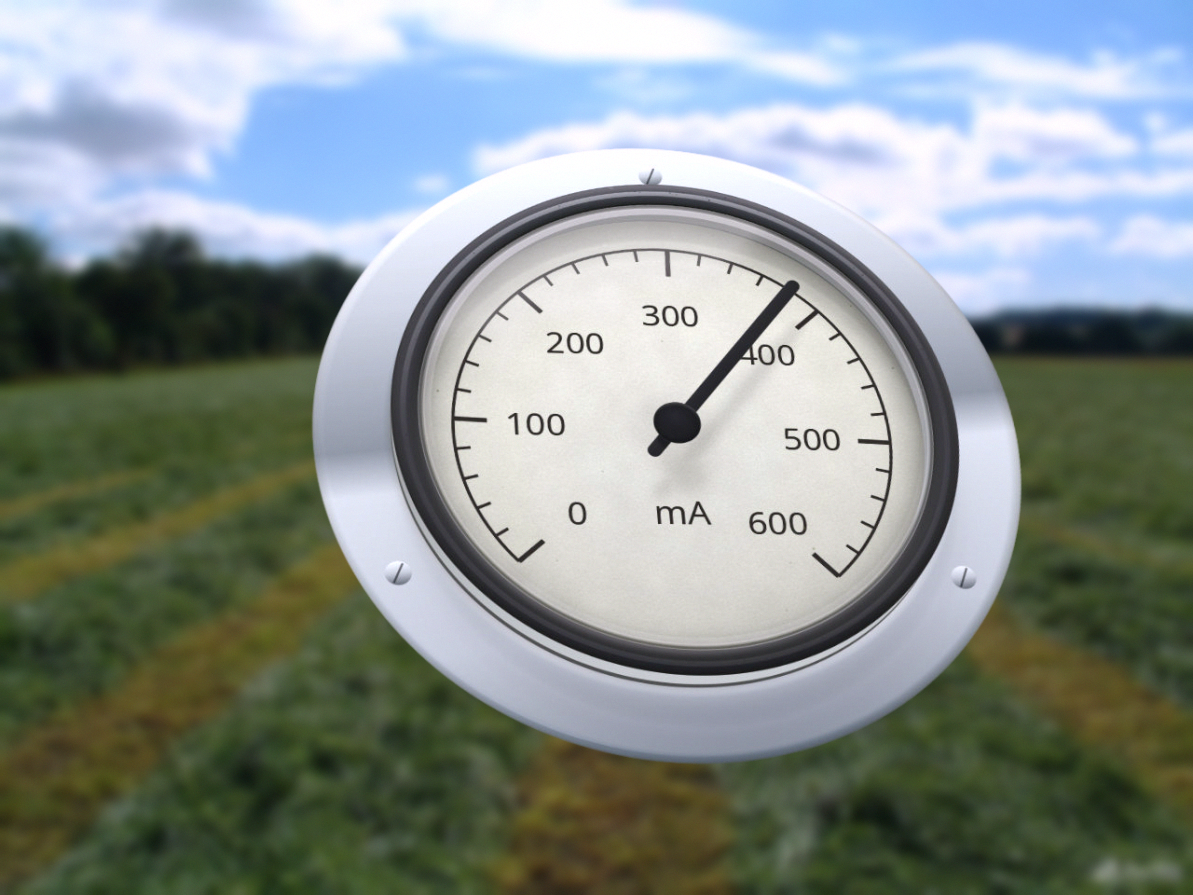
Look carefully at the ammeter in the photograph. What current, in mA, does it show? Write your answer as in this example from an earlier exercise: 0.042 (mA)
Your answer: 380 (mA)
